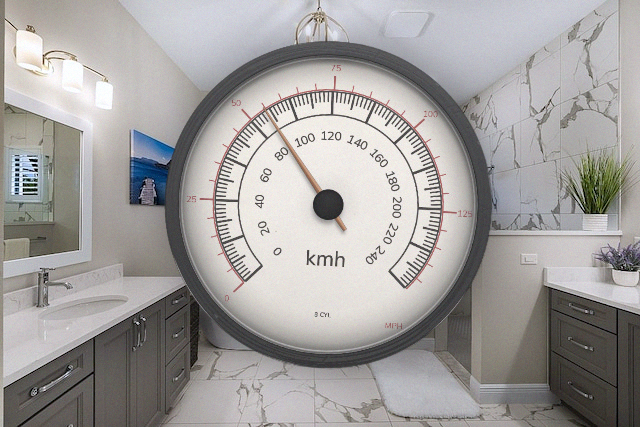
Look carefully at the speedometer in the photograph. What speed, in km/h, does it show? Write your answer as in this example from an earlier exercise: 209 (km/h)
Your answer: 88 (km/h)
